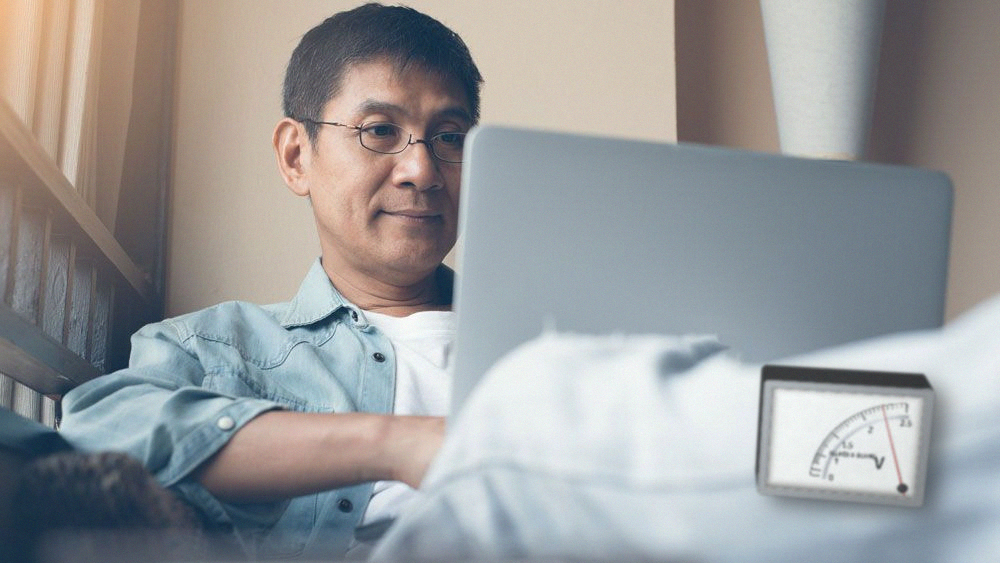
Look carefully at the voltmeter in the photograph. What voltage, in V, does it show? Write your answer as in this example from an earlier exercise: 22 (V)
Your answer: 2.25 (V)
